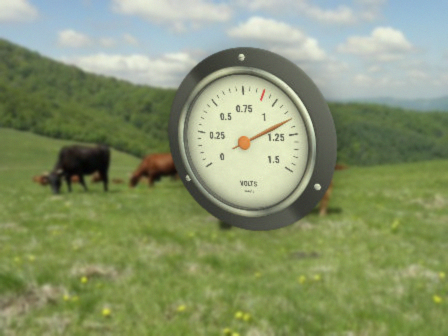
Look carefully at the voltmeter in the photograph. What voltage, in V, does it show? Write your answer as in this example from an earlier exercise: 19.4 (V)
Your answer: 1.15 (V)
